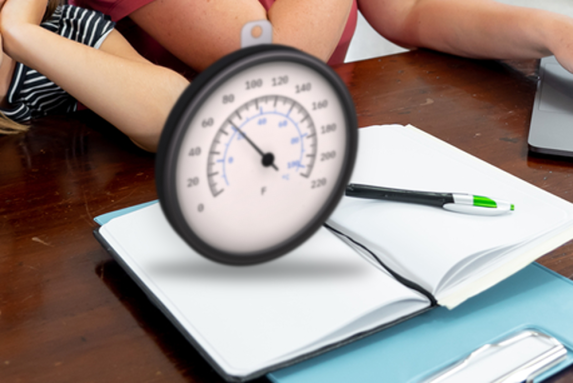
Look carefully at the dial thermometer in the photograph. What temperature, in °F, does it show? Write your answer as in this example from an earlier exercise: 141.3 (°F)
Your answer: 70 (°F)
